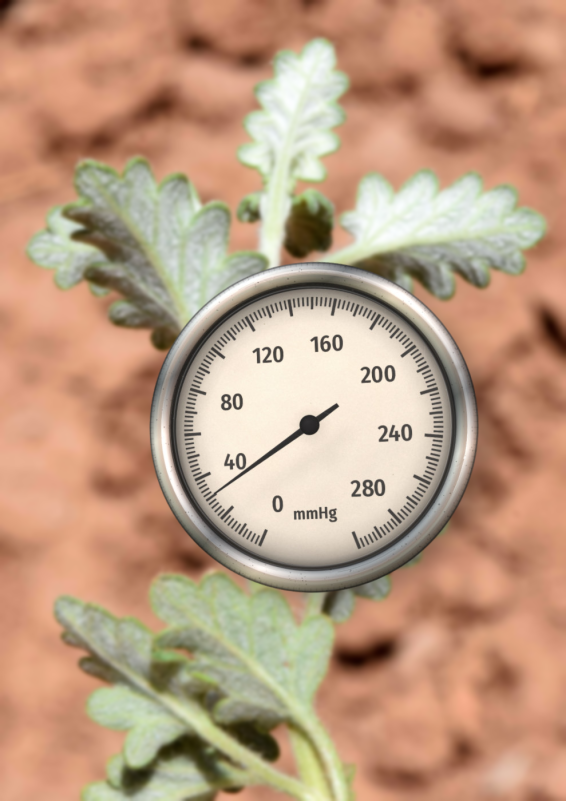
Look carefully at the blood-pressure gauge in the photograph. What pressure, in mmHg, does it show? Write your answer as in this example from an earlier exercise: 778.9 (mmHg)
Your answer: 30 (mmHg)
